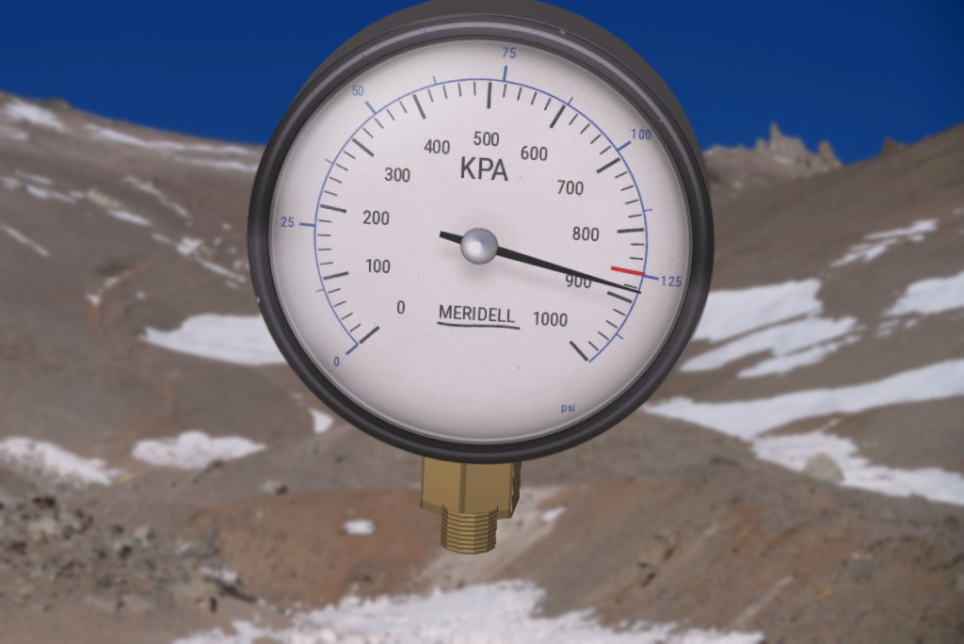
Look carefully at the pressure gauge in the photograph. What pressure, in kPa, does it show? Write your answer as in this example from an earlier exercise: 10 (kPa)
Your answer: 880 (kPa)
